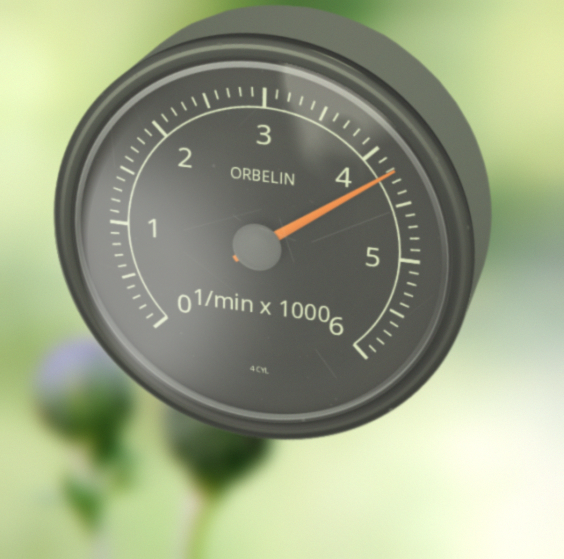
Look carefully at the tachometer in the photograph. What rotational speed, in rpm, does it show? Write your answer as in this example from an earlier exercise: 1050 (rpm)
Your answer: 4200 (rpm)
